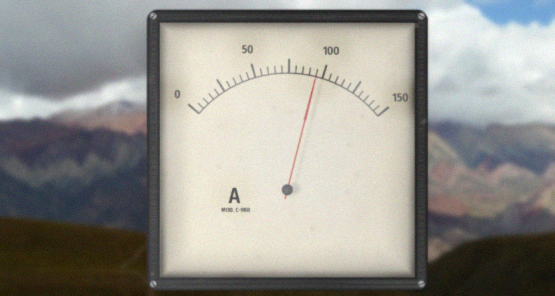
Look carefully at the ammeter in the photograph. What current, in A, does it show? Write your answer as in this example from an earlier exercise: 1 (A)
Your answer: 95 (A)
